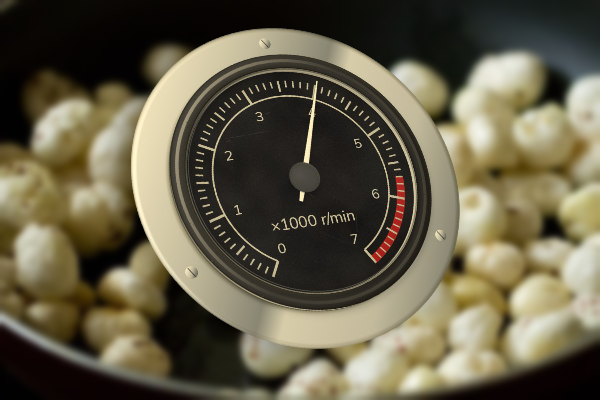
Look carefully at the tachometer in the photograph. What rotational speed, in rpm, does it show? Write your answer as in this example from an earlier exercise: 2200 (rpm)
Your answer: 4000 (rpm)
